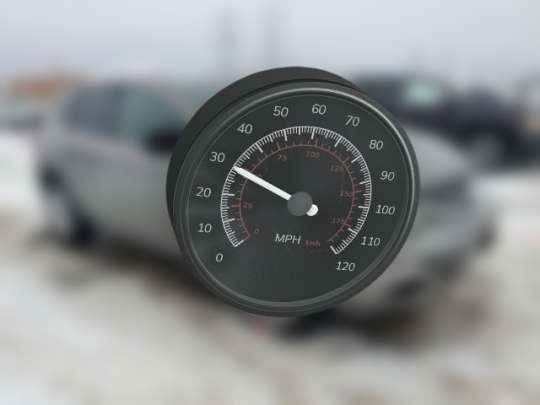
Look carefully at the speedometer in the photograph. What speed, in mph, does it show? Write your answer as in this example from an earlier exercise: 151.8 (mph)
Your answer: 30 (mph)
